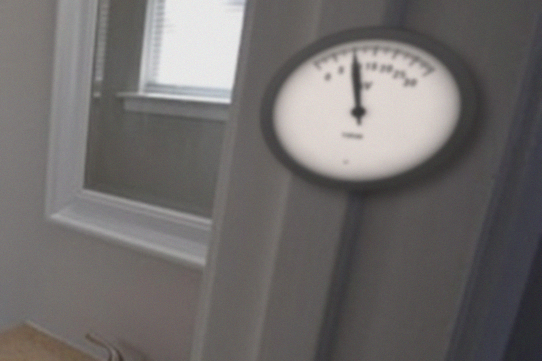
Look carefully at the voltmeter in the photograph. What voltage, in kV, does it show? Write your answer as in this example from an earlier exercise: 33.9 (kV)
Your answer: 10 (kV)
